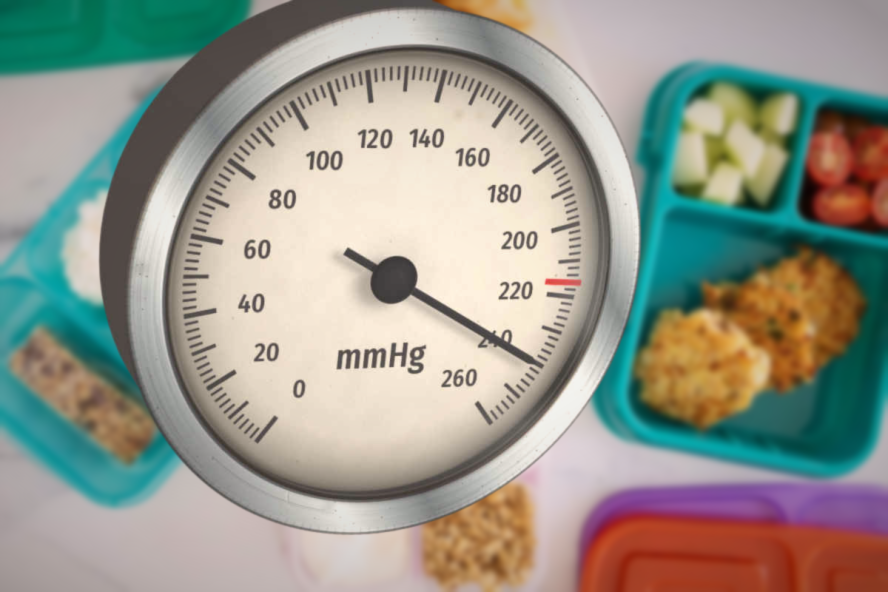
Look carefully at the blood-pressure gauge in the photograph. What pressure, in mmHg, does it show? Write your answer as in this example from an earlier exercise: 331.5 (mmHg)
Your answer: 240 (mmHg)
